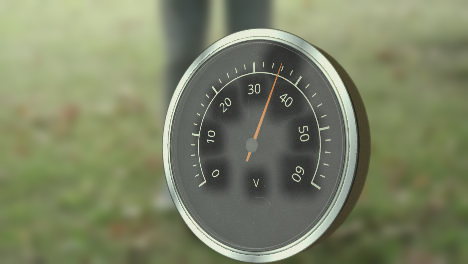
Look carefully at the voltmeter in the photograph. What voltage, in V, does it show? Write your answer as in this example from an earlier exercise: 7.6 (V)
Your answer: 36 (V)
